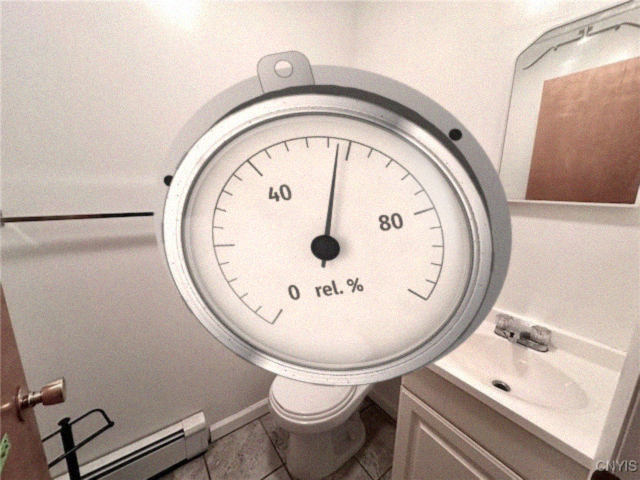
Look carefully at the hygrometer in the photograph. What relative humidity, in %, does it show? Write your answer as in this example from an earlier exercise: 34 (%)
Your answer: 58 (%)
